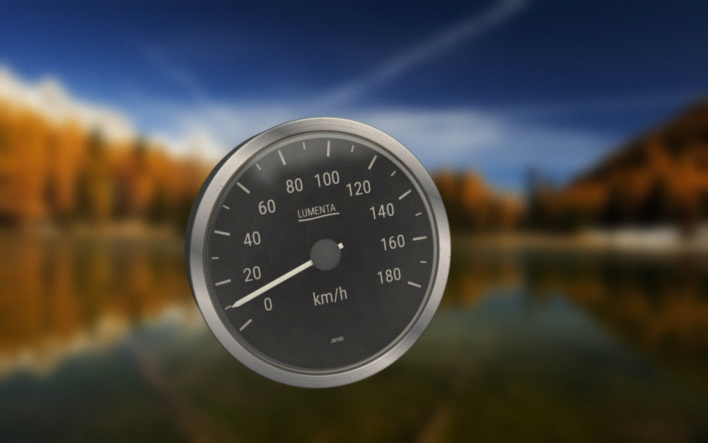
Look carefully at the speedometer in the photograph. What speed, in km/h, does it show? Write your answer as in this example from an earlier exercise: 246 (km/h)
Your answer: 10 (km/h)
